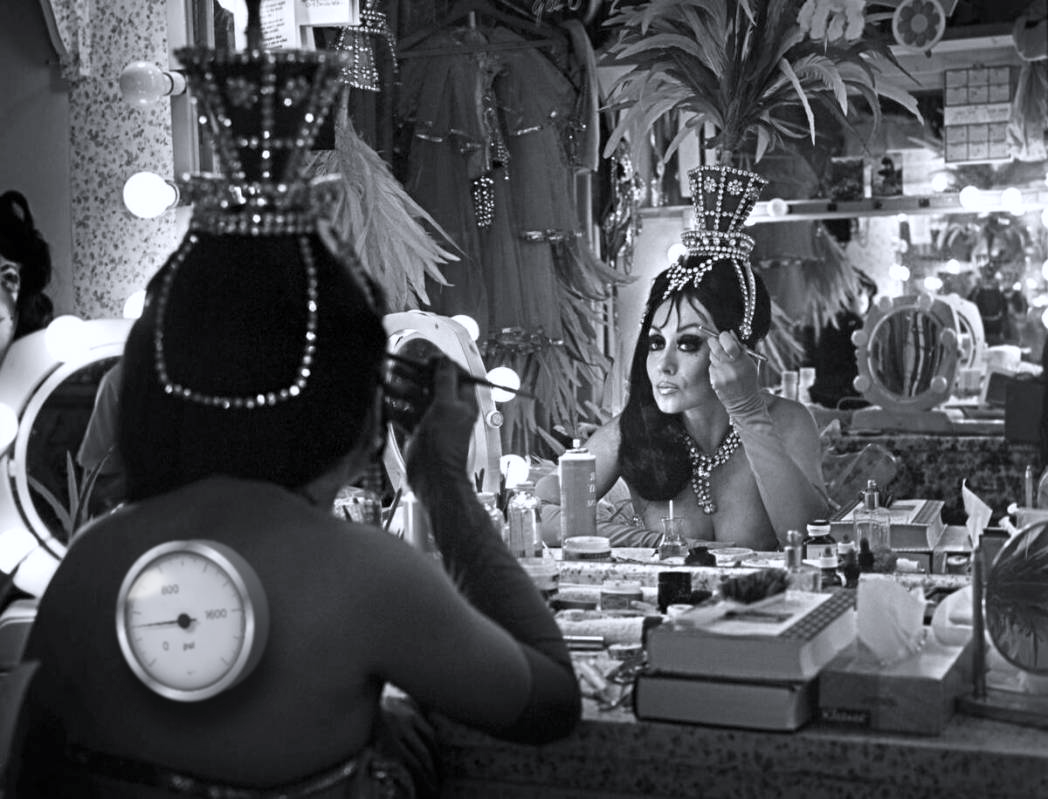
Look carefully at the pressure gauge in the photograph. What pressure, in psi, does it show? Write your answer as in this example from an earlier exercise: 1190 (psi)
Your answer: 300 (psi)
